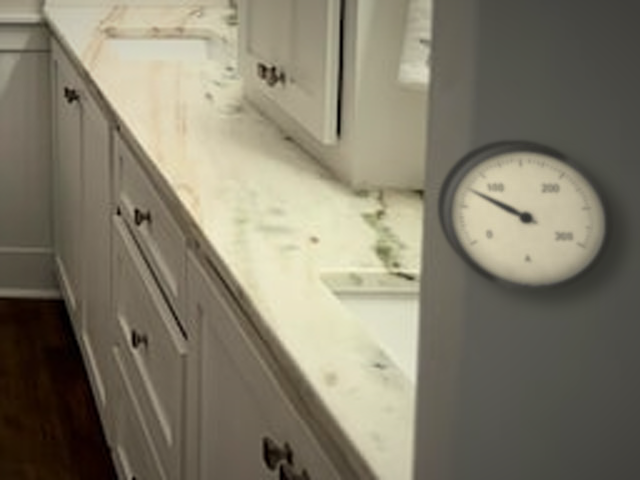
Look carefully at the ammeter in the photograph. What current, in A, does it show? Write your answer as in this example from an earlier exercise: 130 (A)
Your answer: 75 (A)
